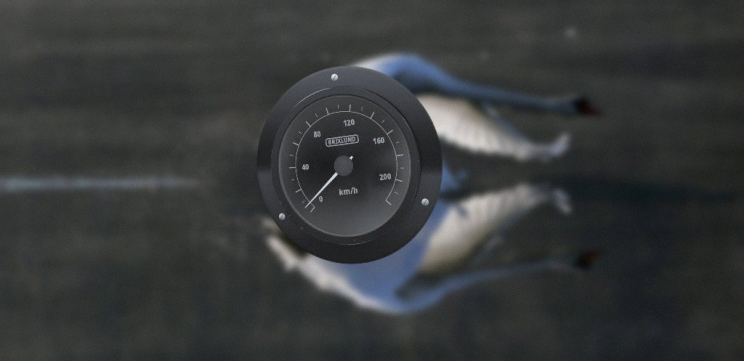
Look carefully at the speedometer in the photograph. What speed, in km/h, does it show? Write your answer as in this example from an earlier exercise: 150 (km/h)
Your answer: 5 (km/h)
